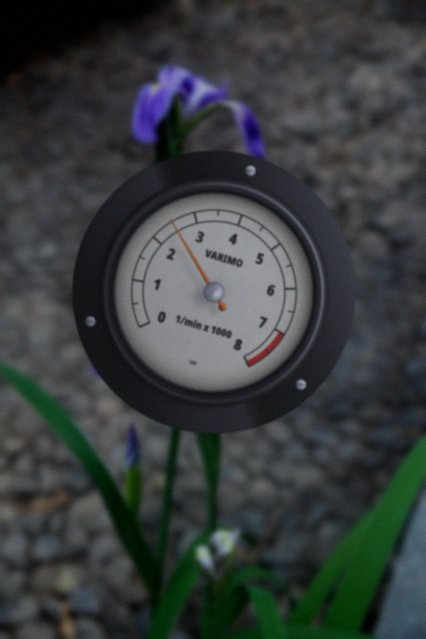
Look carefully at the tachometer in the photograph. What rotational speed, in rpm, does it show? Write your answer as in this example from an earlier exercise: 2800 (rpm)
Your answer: 2500 (rpm)
